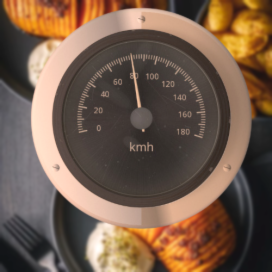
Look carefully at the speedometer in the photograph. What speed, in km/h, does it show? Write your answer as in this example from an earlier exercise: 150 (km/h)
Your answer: 80 (km/h)
